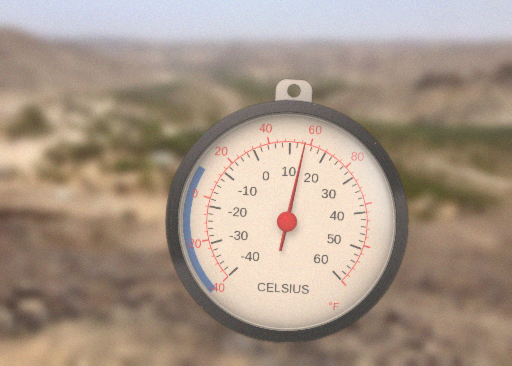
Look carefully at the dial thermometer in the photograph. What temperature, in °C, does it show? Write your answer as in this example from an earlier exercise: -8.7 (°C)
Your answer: 14 (°C)
